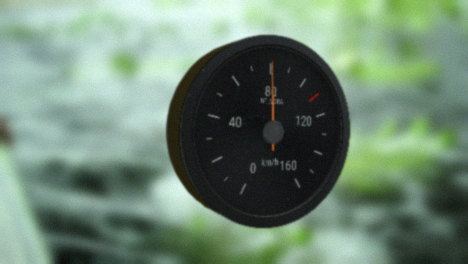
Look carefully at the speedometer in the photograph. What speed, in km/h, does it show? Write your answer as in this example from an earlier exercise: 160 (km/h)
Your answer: 80 (km/h)
